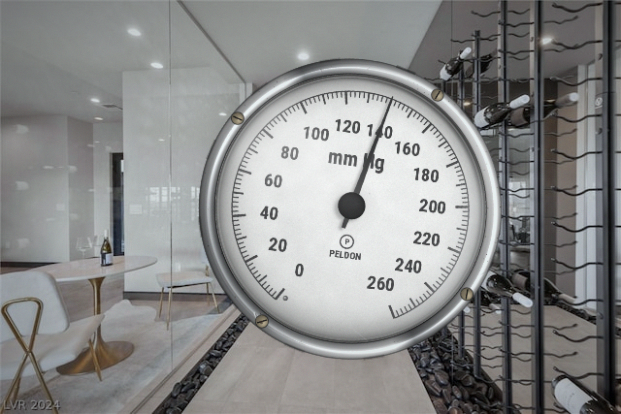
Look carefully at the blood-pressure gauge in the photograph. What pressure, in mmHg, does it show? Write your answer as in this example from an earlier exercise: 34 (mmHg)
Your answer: 140 (mmHg)
